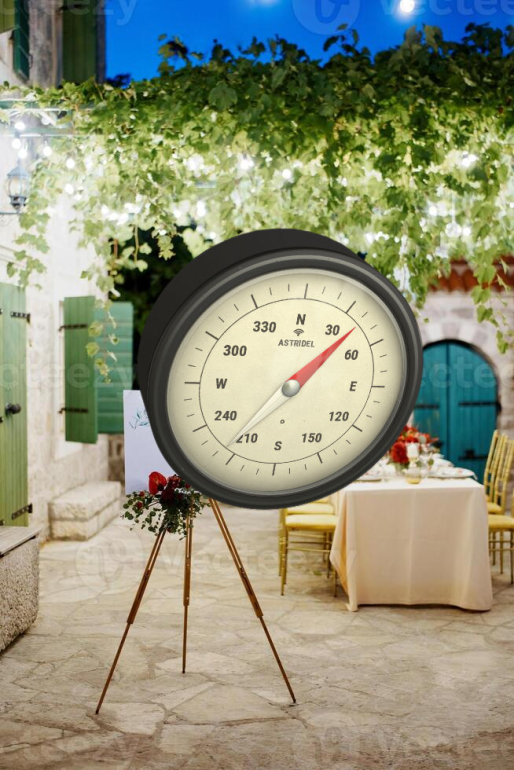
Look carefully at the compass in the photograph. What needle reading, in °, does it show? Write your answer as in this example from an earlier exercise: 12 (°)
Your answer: 40 (°)
